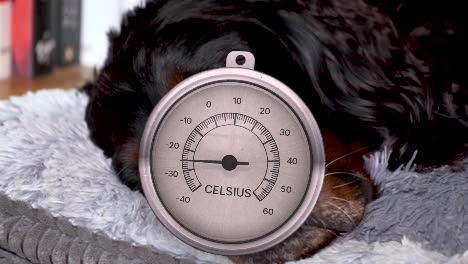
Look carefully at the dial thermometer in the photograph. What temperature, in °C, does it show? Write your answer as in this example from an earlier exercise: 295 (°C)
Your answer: -25 (°C)
